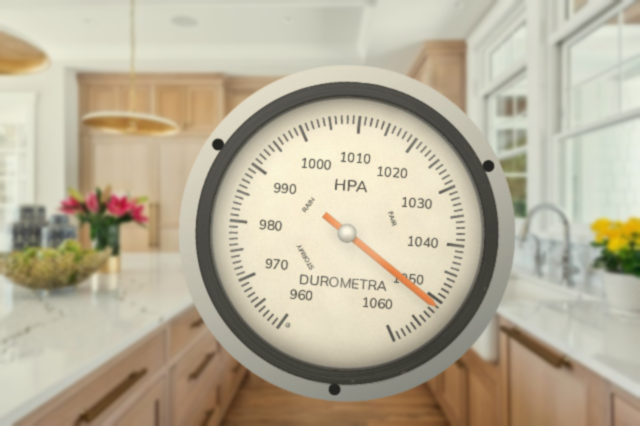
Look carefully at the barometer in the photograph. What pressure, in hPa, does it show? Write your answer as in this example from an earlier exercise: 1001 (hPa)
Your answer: 1051 (hPa)
